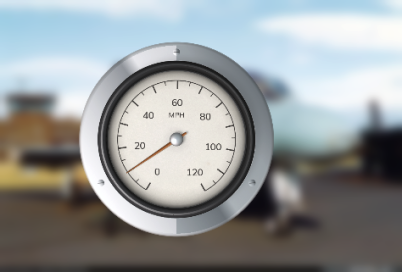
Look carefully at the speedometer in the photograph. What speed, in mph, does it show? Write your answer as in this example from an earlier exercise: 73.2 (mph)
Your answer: 10 (mph)
